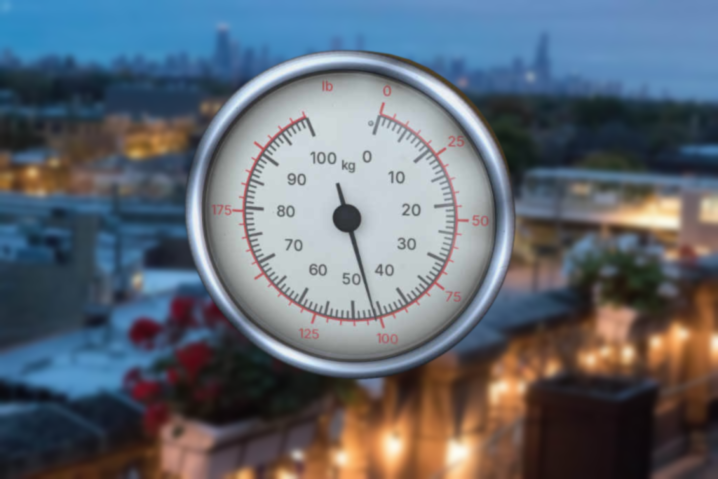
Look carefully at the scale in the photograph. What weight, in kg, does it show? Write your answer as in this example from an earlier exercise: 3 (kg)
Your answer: 46 (kg)
